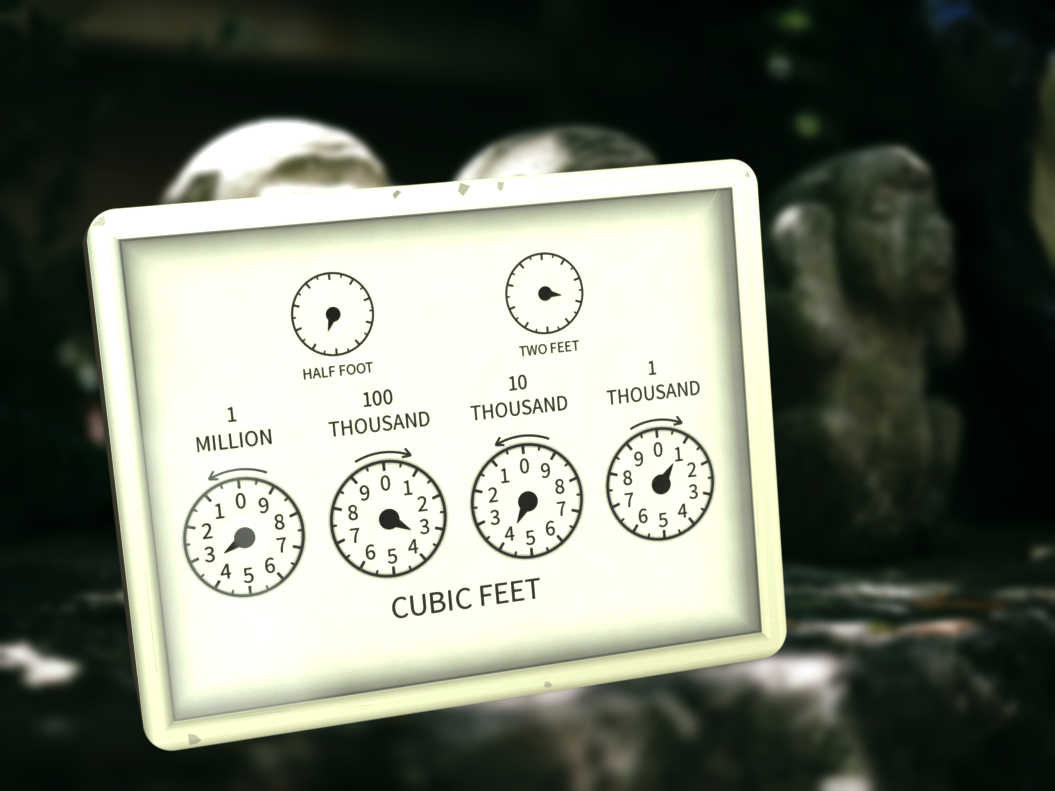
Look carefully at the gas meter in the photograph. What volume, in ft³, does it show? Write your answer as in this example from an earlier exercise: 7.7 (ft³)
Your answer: 334100 (ft³)
